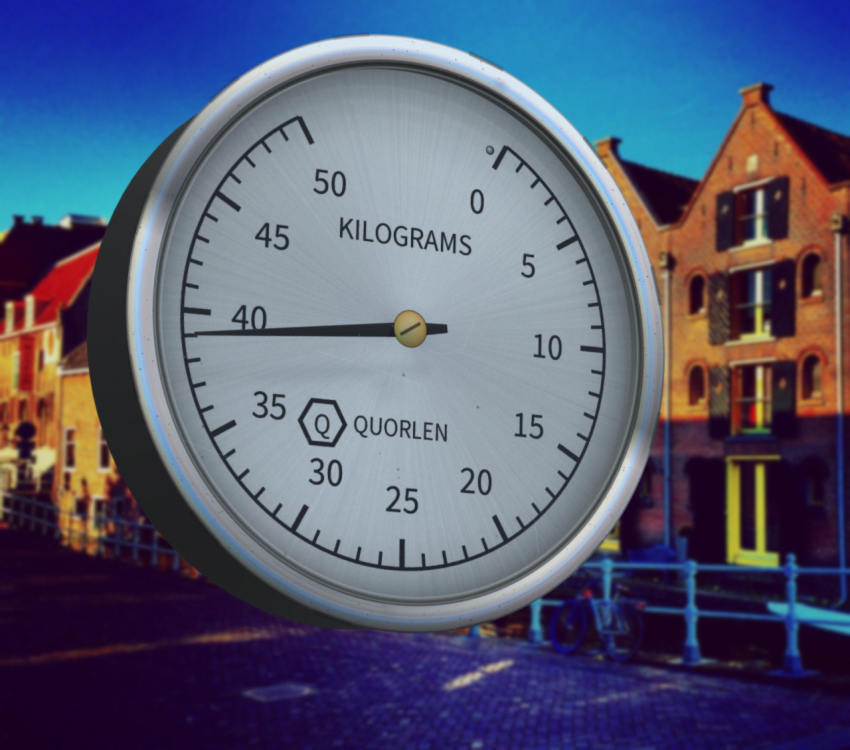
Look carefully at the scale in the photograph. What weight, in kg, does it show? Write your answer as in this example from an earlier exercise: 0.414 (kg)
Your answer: 39 (kg)
